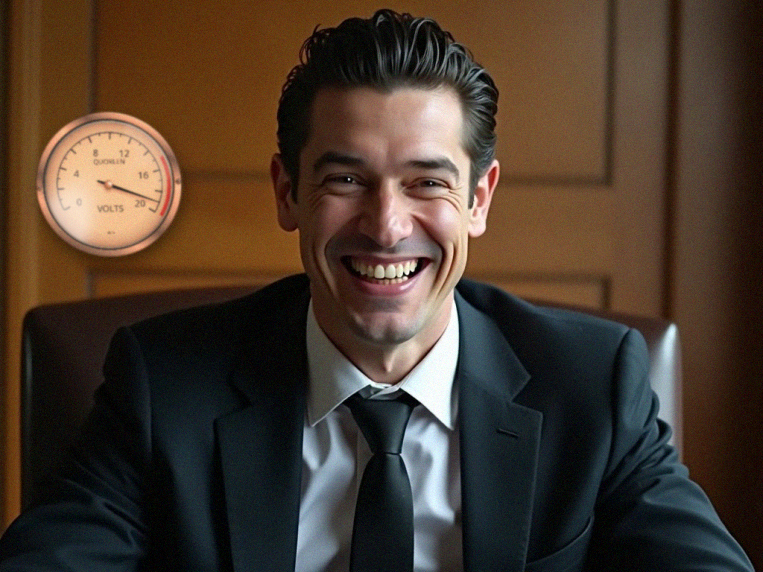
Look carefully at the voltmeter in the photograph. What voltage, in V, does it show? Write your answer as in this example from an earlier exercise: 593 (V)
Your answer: 19 (V)
